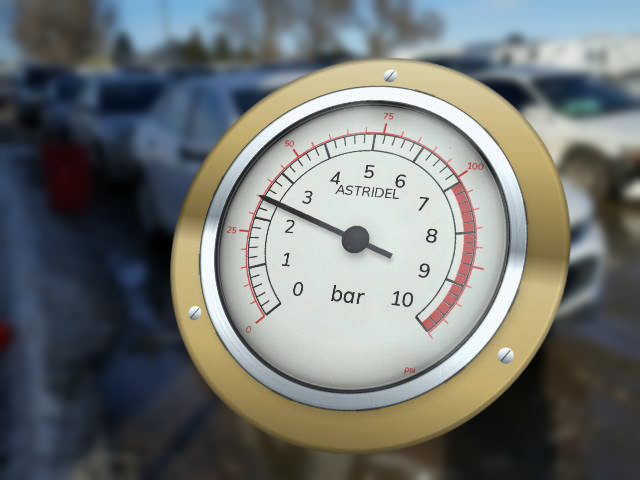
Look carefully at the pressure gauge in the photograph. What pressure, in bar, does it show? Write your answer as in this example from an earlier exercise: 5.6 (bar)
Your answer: 2.4 (bar)
